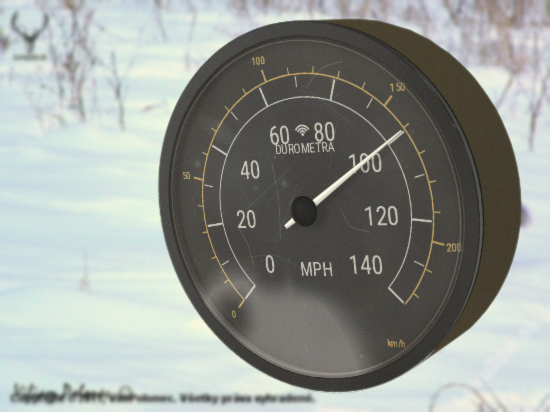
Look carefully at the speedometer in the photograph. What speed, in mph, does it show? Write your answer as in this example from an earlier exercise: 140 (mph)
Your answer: 100 (mph)
